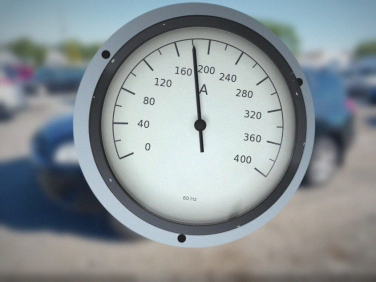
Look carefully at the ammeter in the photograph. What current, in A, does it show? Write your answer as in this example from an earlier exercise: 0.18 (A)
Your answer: 180 (A)
